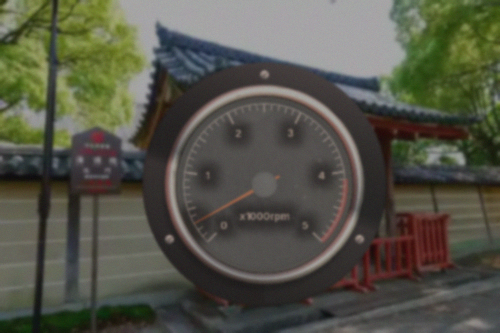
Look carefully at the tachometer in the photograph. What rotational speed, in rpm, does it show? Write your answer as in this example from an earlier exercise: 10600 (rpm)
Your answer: 300 (rpm)
